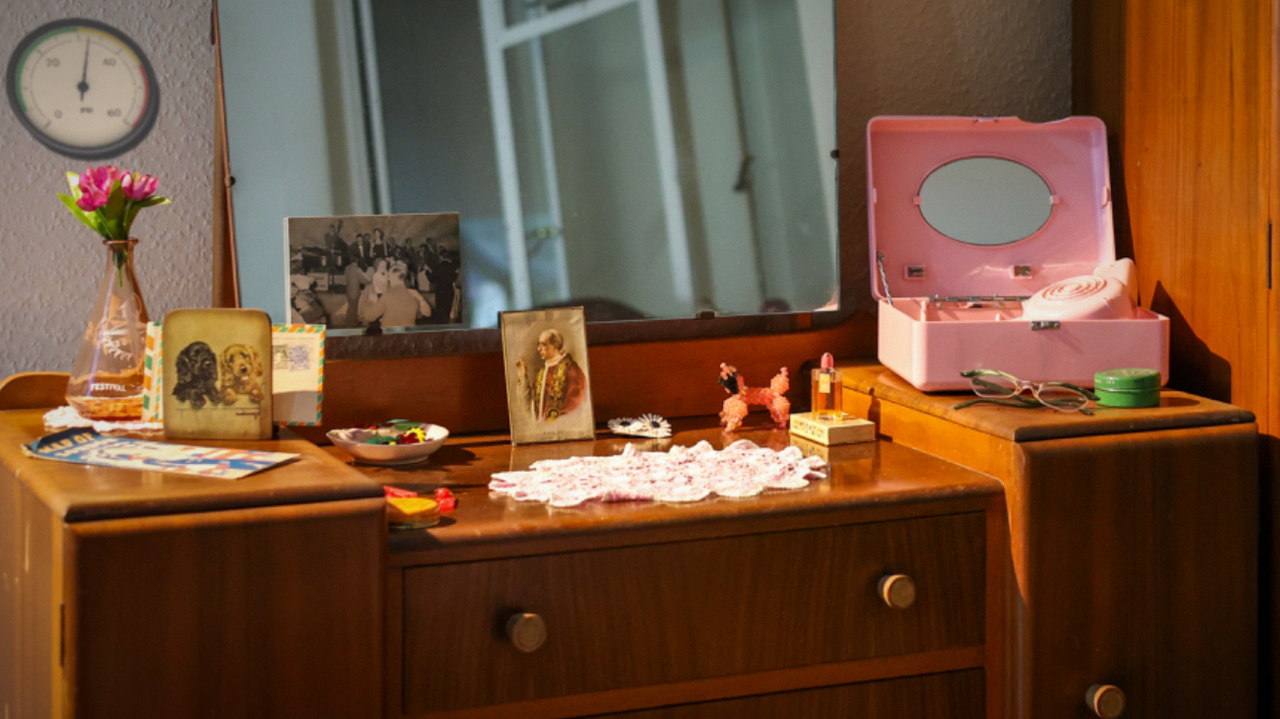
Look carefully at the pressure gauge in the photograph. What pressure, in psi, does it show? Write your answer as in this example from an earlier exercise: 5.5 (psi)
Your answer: 32.5 (psi)
